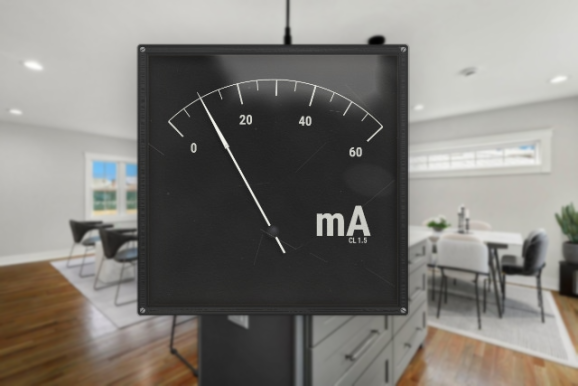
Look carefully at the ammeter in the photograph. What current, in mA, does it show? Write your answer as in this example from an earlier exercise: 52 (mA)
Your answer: 10 (mA)
